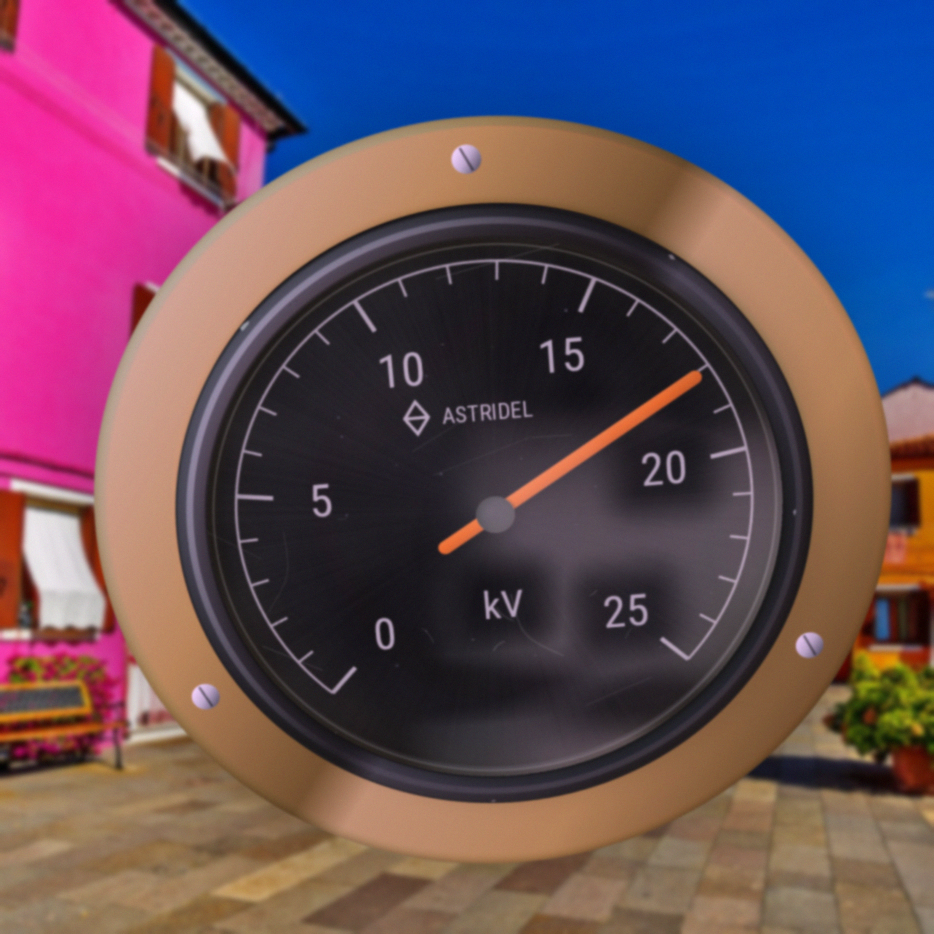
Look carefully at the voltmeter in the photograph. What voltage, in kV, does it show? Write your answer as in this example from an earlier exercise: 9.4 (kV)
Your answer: 18 (kV)
